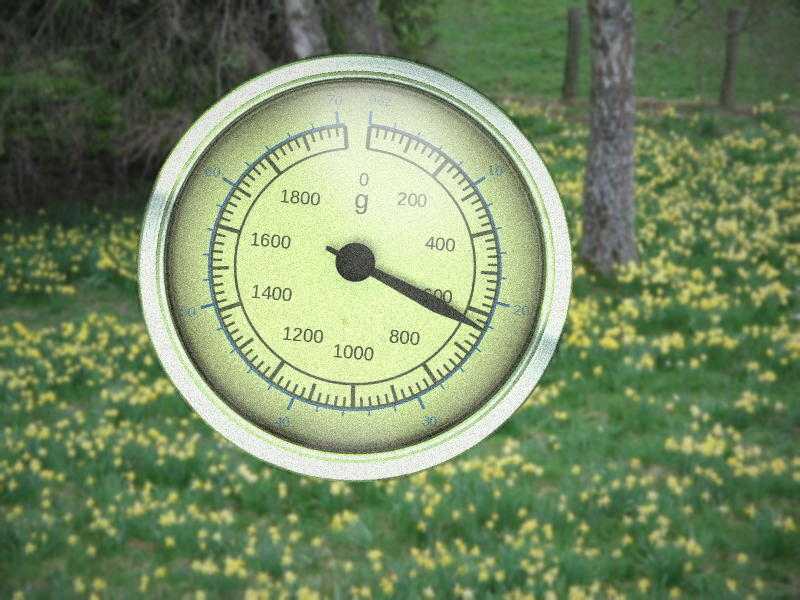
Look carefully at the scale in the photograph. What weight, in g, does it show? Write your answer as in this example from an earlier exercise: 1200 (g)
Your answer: 640 (g)
